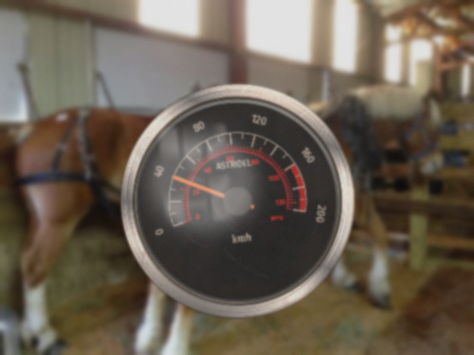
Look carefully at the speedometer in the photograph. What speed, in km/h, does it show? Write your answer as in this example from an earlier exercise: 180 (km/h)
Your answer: 40 (km/h)
